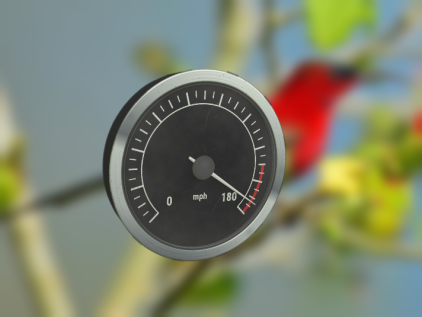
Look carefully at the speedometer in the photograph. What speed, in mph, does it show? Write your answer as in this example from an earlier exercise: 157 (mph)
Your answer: 172.5 (mph)
